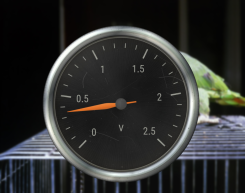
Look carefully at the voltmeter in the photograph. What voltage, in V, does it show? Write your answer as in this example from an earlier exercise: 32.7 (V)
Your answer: 0.35 (V)
